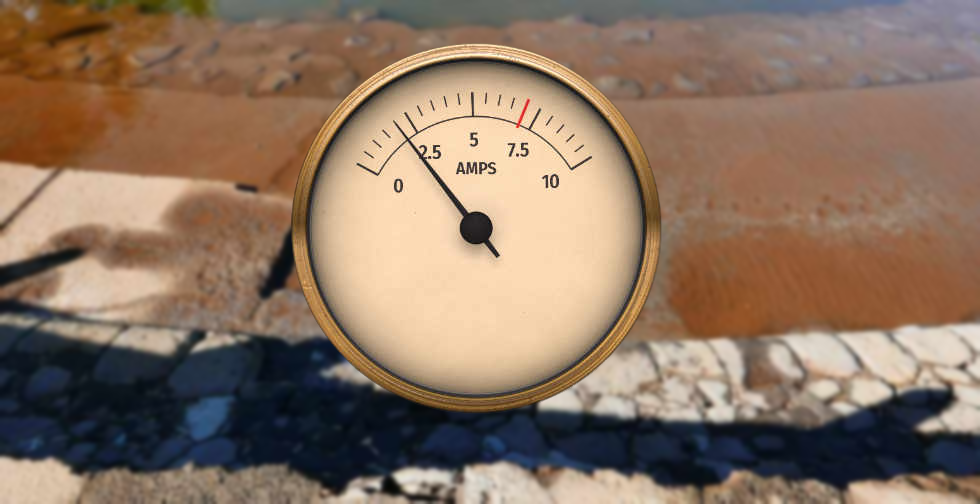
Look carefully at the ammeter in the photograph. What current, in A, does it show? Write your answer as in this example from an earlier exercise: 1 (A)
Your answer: 2 (A)
